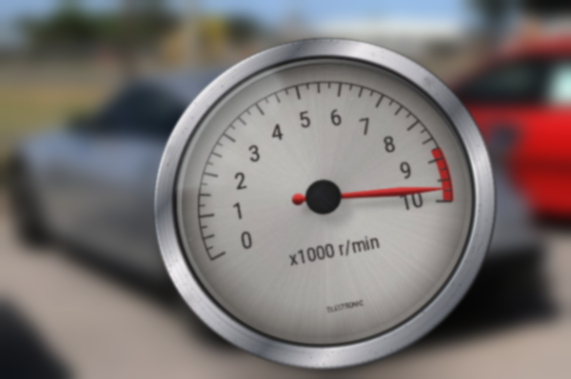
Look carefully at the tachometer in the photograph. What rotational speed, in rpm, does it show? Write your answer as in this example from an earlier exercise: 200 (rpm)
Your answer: 9750 (rpm)
